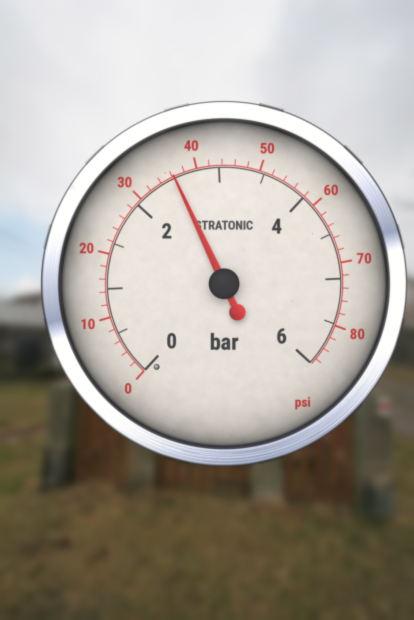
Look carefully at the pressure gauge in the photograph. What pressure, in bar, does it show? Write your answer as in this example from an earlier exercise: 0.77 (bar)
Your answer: 2.5 (bar)
